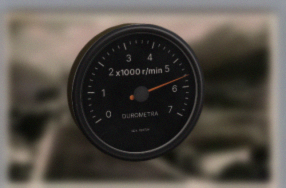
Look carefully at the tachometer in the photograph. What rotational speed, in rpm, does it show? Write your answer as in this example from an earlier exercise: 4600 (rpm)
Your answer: 5600 (rpm)
